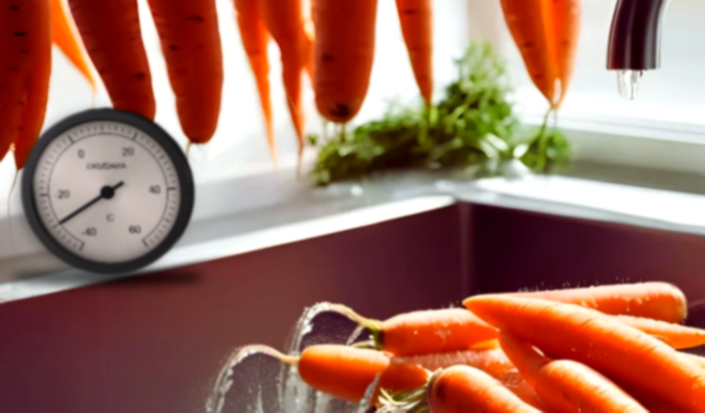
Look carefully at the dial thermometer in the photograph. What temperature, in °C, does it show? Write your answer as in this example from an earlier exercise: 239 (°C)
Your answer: -30 (°C)
